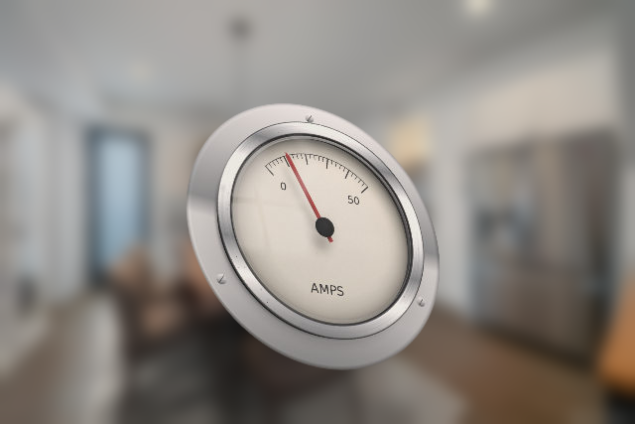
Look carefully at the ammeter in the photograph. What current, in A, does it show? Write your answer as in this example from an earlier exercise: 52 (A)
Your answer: 10 (A)
